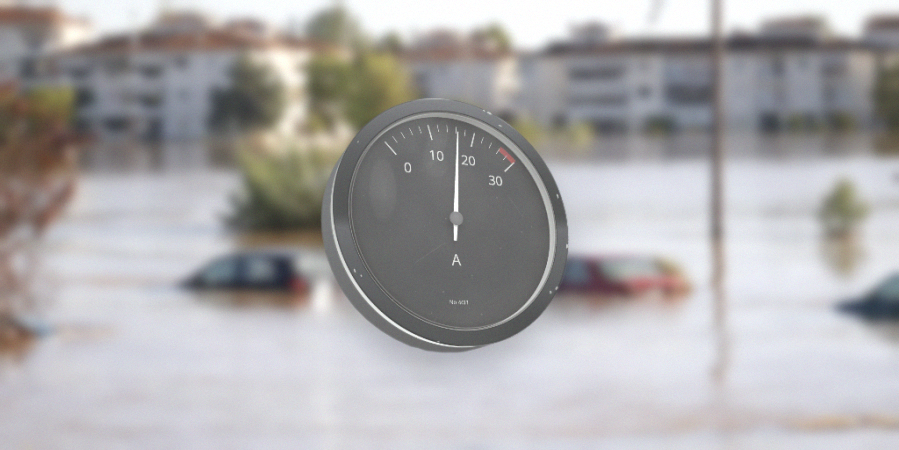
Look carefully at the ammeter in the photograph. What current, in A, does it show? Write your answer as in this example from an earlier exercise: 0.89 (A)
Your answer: 16 (A)
